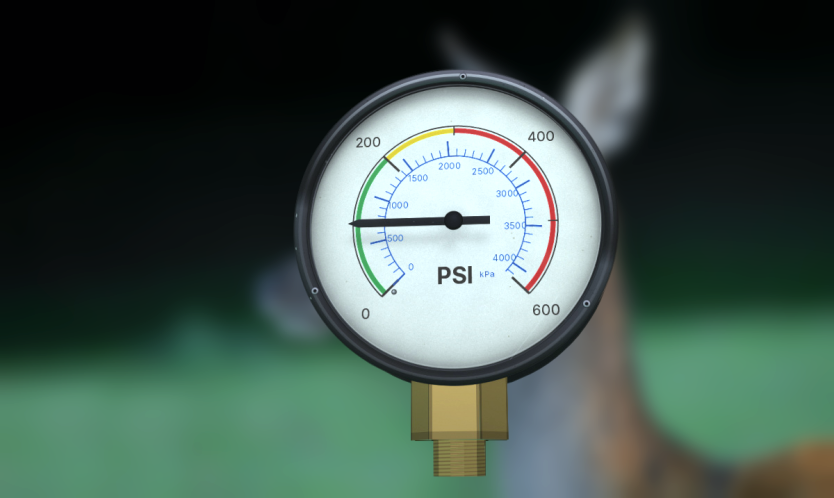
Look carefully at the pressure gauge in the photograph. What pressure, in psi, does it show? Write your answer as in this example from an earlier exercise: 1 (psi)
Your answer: 100 (psi)
